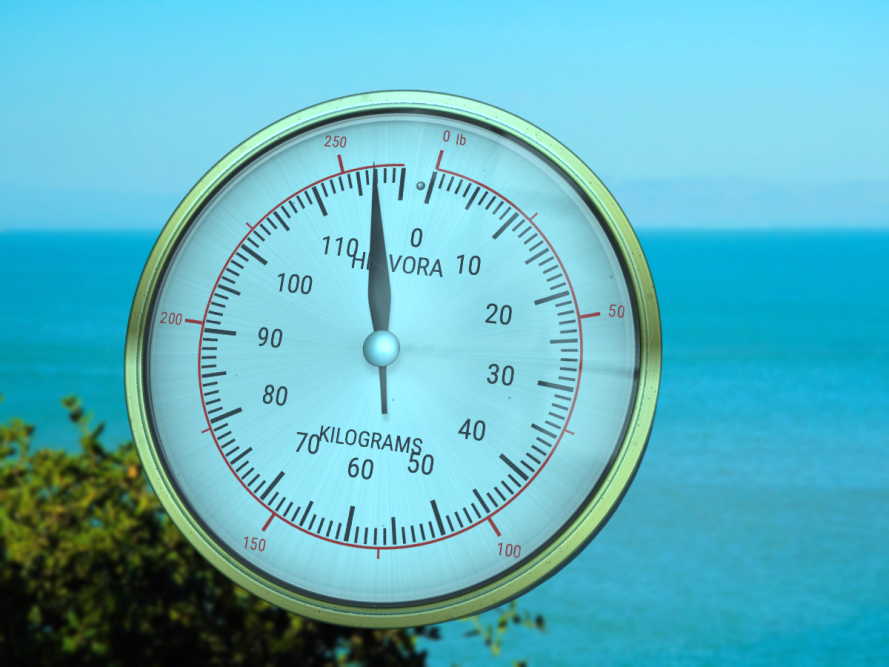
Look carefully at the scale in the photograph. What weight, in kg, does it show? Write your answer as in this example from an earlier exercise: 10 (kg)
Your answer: 117 (kg)
